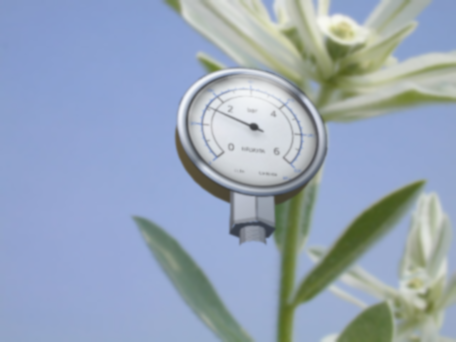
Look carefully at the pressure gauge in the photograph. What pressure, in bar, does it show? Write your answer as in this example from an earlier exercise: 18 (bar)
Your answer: 1.5 (bar)
